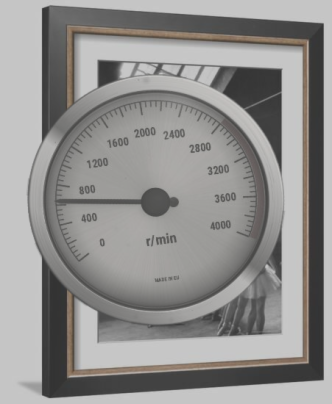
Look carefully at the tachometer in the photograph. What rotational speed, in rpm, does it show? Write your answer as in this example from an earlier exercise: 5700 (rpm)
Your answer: 650 (rpm)
